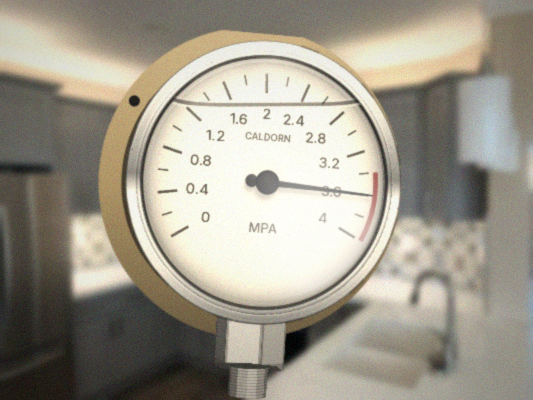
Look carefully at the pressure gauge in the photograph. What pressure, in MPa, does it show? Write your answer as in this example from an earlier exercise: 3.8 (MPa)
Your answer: 3.6 (MPa)
